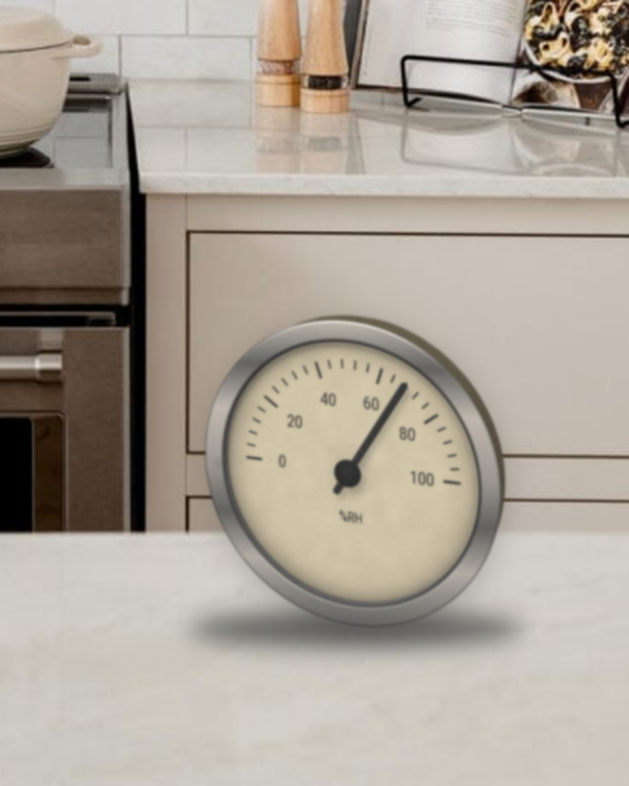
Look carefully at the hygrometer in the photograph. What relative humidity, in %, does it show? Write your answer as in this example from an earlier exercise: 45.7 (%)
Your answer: 68 (%)
